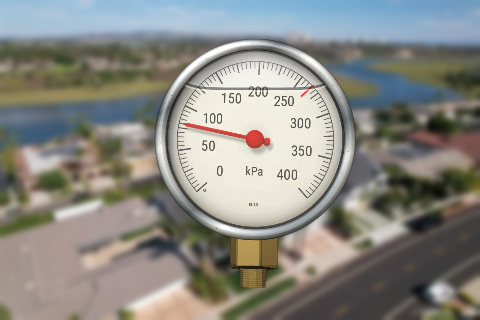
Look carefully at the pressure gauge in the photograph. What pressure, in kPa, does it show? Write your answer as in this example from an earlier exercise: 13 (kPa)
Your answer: 80 (kPa)
